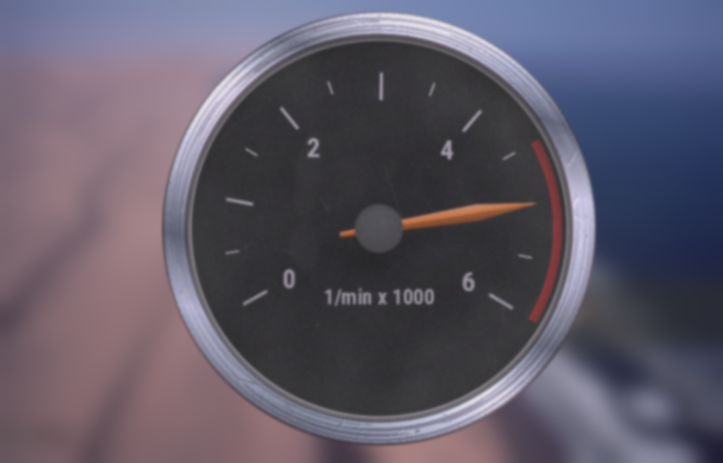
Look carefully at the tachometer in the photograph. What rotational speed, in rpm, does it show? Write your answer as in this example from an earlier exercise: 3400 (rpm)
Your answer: 5000 (rpm)
